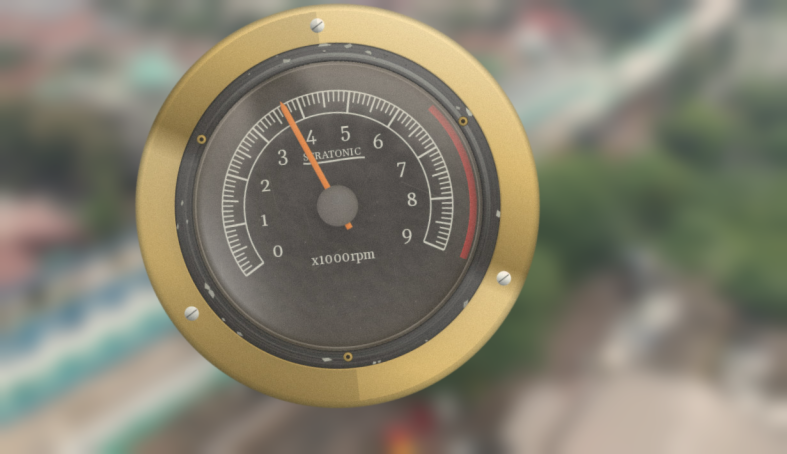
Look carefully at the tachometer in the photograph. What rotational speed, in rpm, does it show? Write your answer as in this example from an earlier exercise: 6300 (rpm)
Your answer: 3700 (rpm)
